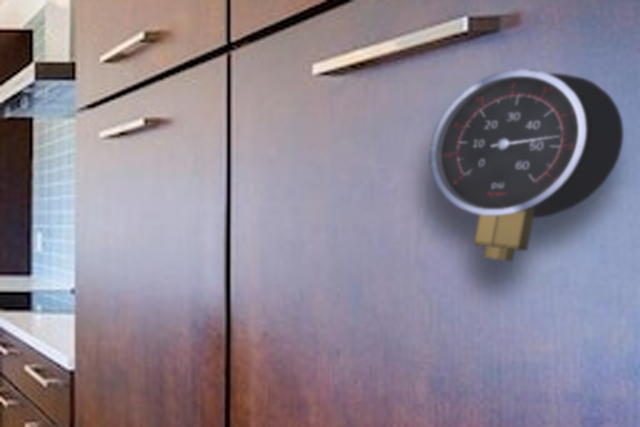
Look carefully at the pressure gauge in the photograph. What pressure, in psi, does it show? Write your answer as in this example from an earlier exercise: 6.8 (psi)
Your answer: 47.5 (psi)
